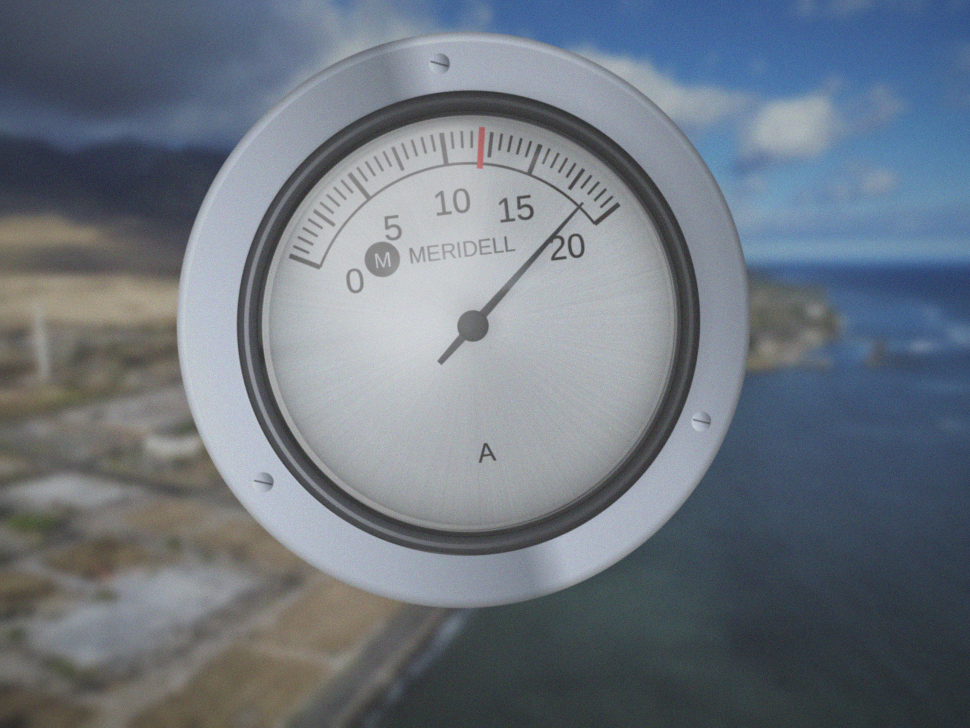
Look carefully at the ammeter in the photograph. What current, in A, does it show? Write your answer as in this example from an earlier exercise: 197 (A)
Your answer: 18.5 (A)
